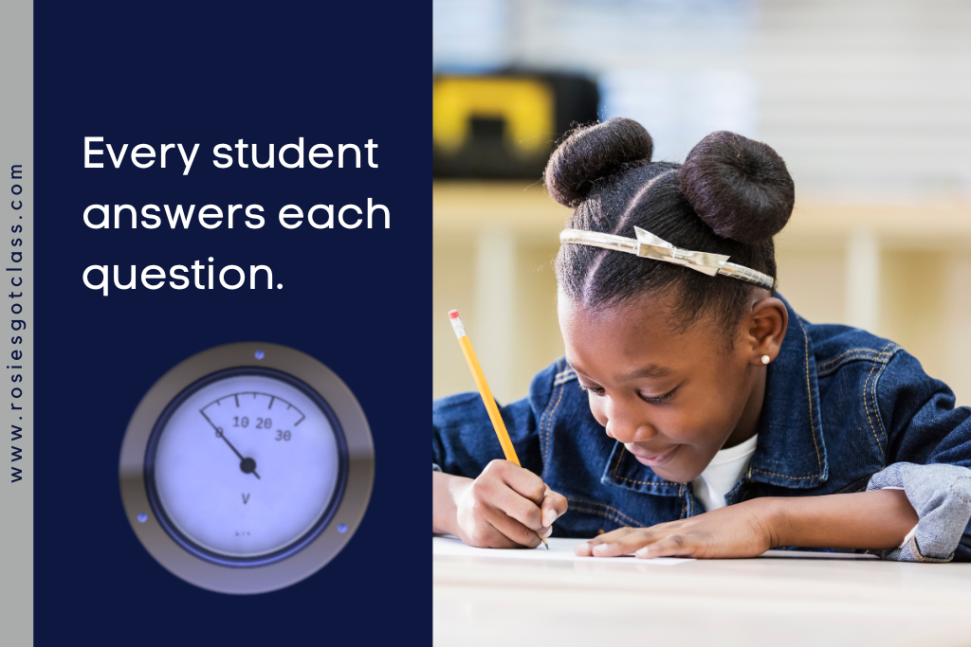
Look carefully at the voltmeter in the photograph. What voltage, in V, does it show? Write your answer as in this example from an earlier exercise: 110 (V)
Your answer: 0 (V)
